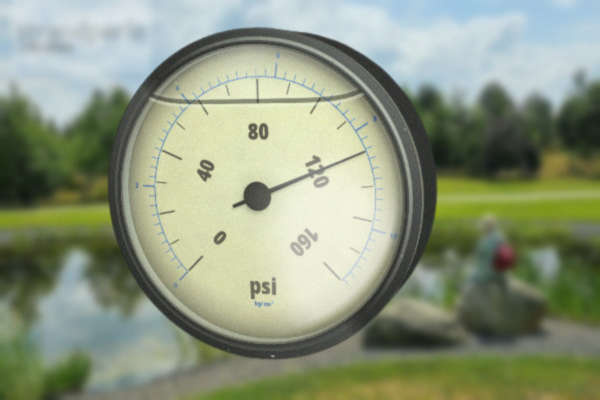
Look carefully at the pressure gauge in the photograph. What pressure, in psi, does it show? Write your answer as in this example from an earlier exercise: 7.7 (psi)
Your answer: 120 (psi)
